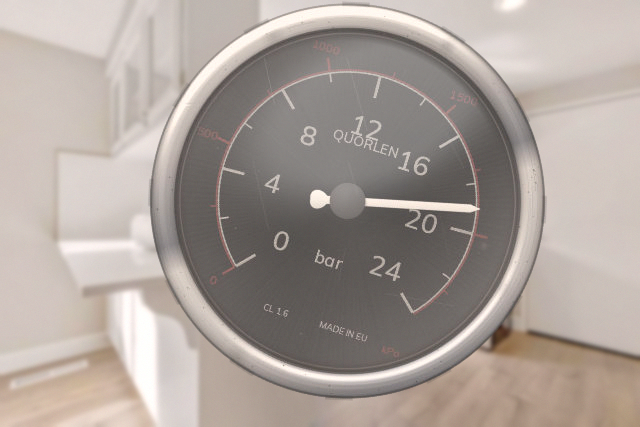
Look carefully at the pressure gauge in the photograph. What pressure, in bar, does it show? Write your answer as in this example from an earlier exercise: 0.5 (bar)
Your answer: 19 (bar)
